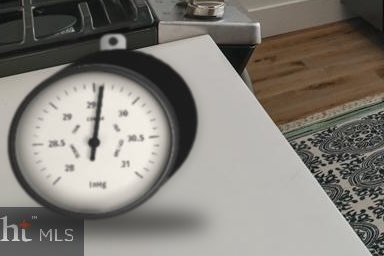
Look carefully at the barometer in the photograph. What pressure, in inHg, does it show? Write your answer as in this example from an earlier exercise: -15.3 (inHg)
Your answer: 29.6 (inHg)
